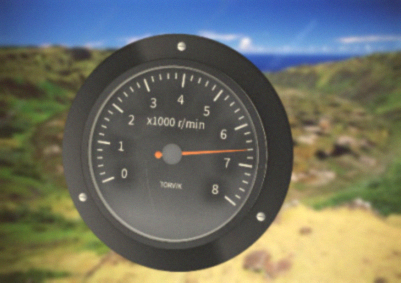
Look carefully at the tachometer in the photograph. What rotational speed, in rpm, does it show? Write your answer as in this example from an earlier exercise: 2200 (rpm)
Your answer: 6600 (rpm)
